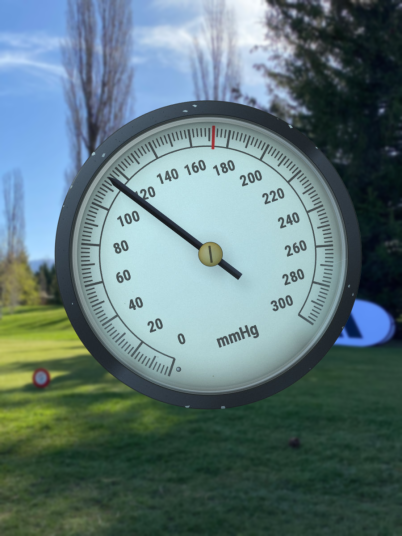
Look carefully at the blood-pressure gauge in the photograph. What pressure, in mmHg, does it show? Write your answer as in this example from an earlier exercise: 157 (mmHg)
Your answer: 114 (mmHg)
